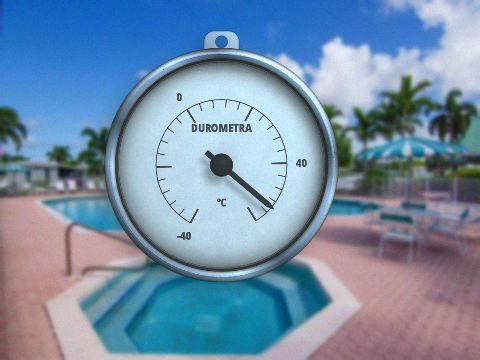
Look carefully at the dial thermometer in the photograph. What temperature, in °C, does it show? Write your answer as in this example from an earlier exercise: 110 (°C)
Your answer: 54 (°C)
